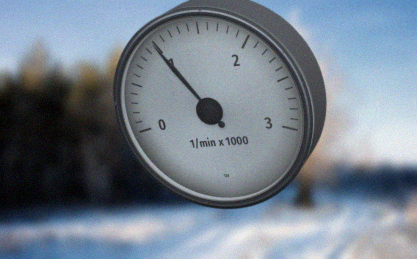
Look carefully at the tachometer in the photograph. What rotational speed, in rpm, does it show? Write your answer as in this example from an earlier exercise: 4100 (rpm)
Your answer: 1000 (rpm)
